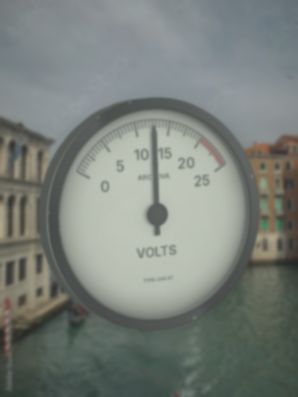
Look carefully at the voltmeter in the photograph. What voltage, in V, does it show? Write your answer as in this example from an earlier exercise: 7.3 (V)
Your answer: 12.5 (V)
